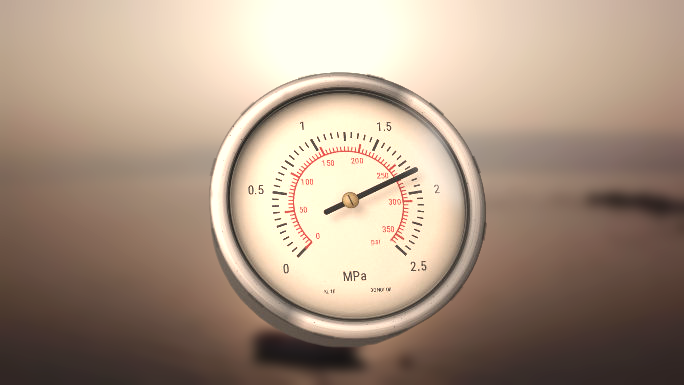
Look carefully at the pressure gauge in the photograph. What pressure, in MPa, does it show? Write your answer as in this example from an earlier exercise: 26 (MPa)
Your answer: 1.85 (MPa)
